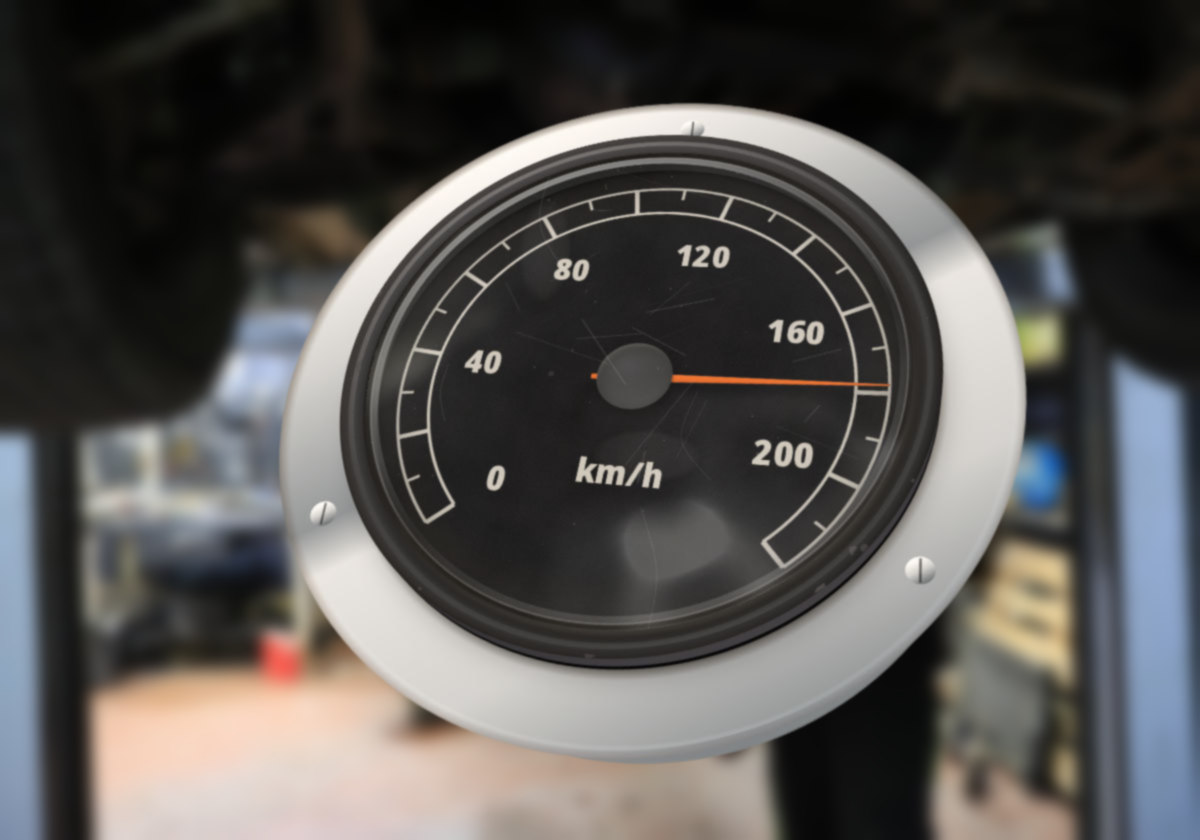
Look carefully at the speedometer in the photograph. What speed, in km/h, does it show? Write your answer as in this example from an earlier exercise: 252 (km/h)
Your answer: 180 (km/h)
